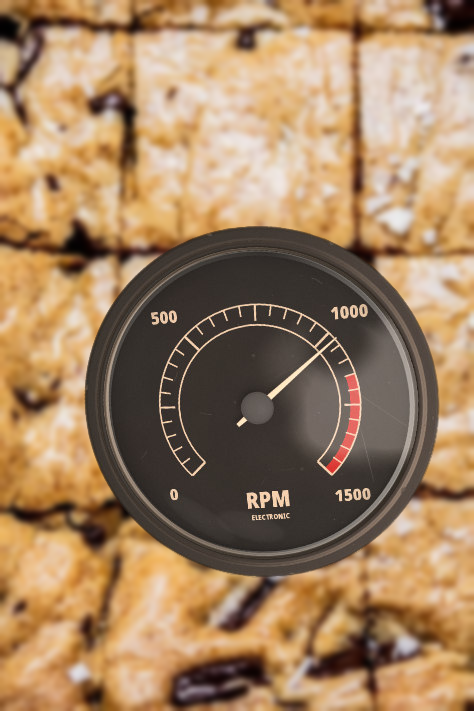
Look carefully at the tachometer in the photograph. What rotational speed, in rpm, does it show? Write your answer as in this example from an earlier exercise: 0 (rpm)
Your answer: 1025 (rpm)
